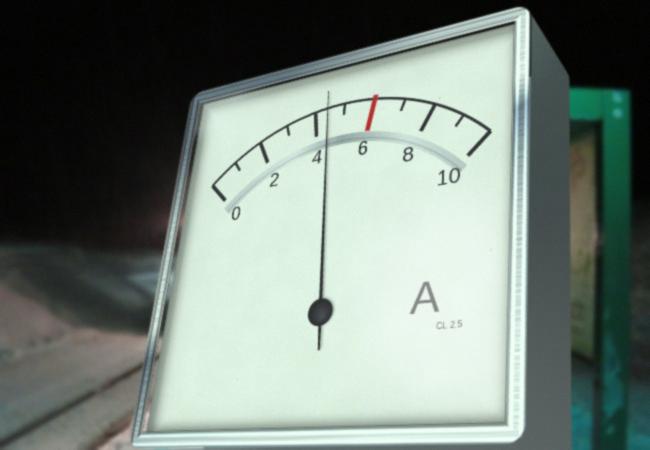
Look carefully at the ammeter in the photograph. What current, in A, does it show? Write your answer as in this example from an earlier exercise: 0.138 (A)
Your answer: 4.5 (A)
